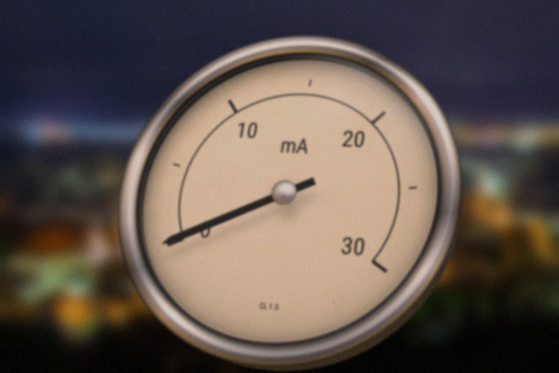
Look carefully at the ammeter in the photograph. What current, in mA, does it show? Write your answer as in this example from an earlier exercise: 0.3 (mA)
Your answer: 0 (mA)
